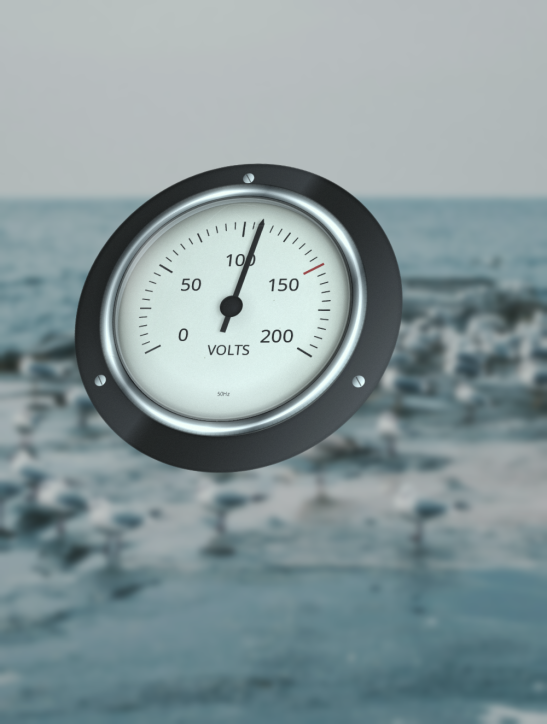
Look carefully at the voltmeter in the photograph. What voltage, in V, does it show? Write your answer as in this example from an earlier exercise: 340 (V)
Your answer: 110 (V)
